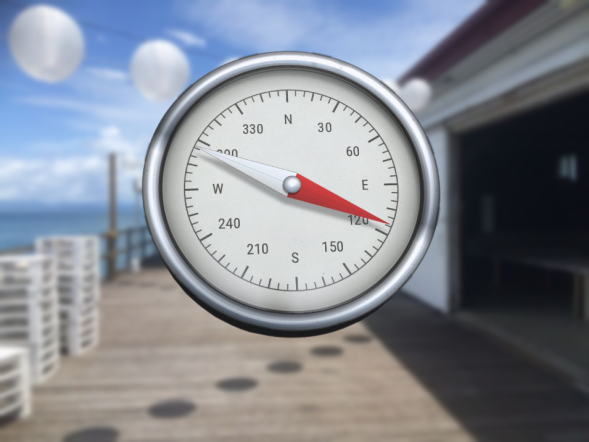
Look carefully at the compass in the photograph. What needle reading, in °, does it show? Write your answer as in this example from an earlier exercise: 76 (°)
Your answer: 115 (°)
